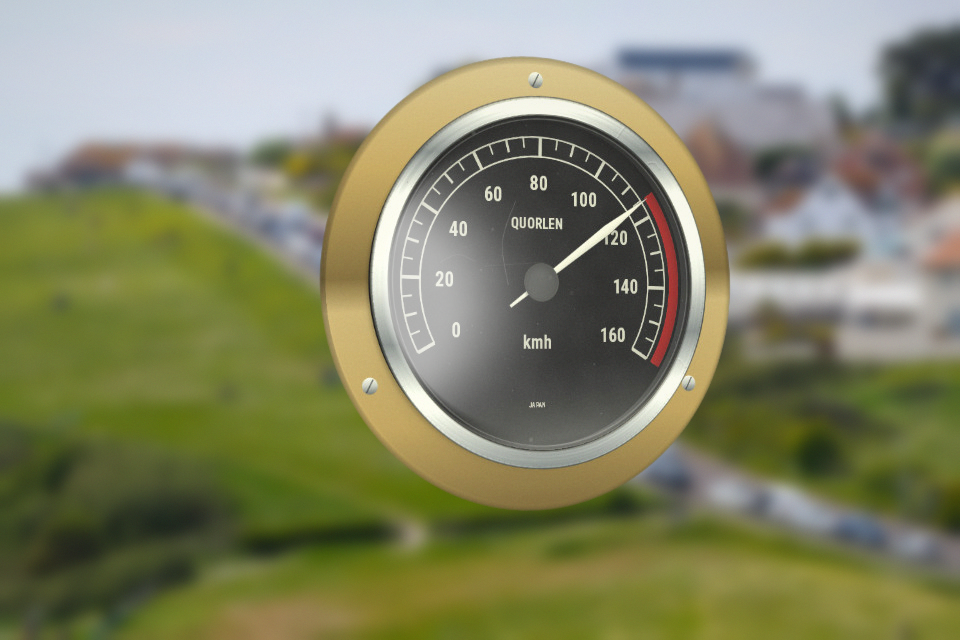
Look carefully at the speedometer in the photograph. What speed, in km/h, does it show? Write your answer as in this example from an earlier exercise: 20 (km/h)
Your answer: 115 (km/h)
